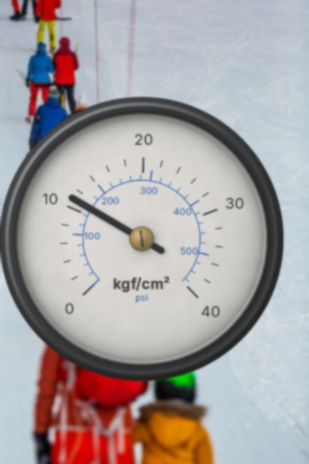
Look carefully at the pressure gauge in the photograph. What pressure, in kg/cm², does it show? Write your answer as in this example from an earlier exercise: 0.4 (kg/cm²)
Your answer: 11 (kg/cm²)
